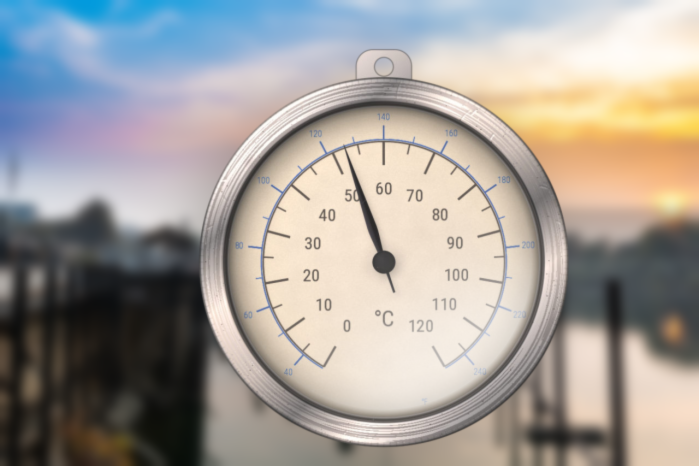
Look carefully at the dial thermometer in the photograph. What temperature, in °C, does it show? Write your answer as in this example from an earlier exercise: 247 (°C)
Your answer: 52.5 (°C)
